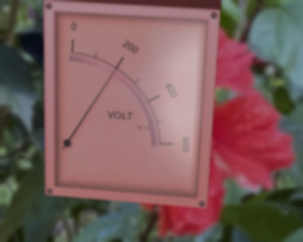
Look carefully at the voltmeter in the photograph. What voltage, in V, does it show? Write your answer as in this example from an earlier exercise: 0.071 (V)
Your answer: 200 (V)
